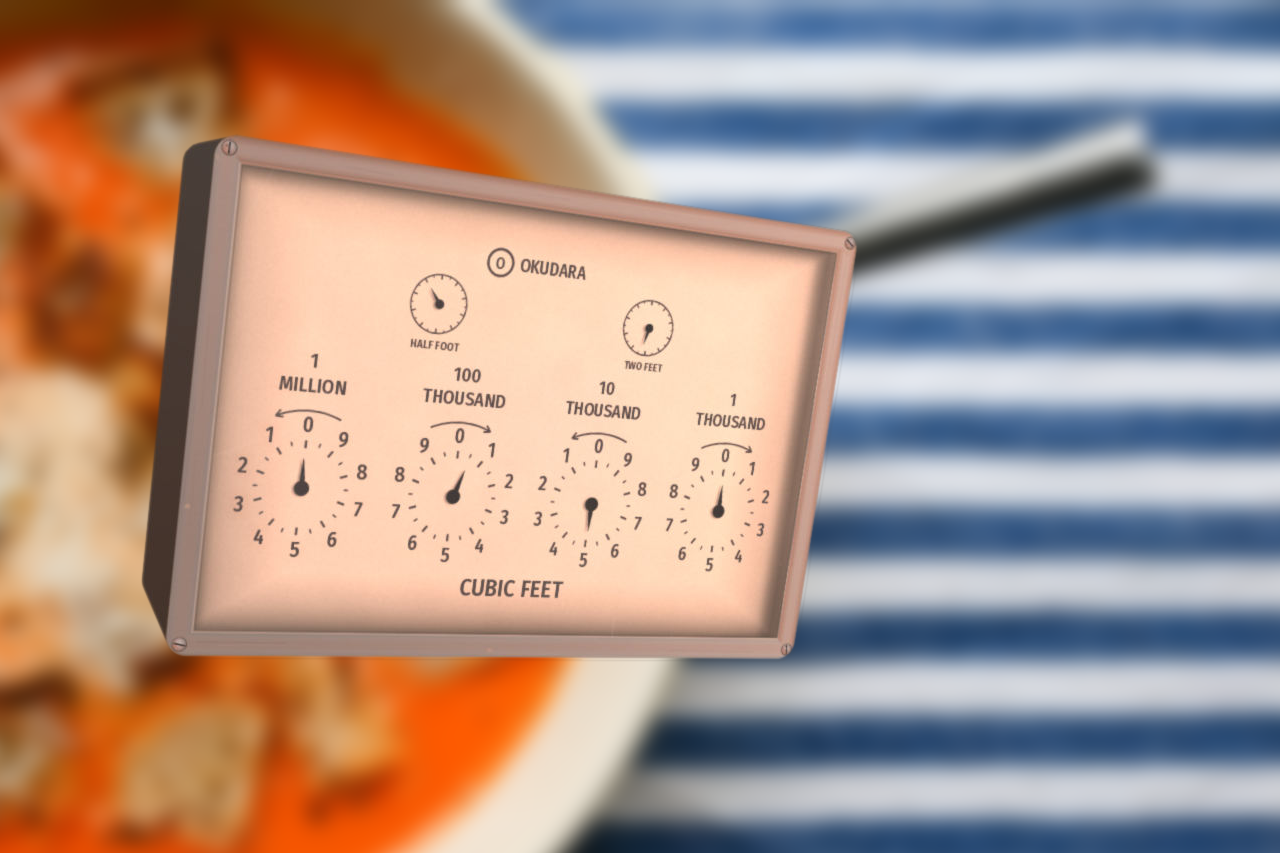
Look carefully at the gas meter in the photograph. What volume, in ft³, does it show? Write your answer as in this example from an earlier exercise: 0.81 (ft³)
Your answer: 5000 (ft³)
